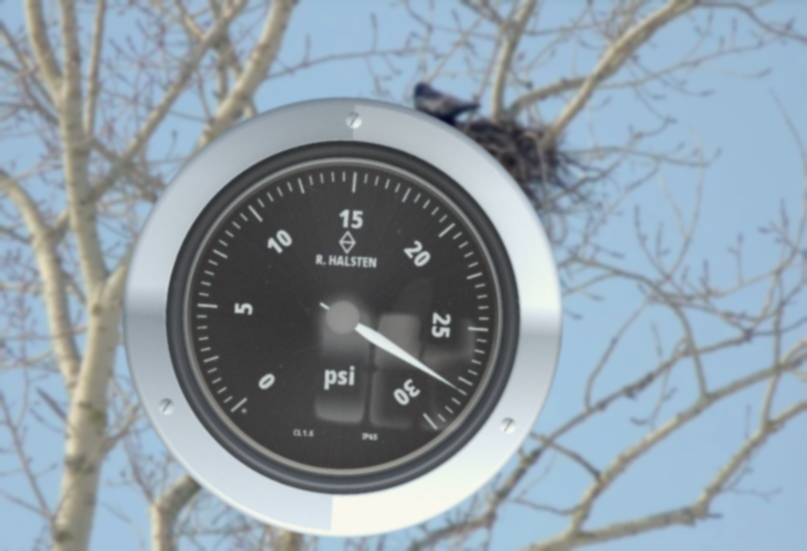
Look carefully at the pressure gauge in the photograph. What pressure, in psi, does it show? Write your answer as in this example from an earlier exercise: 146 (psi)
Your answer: 28 (psi)
